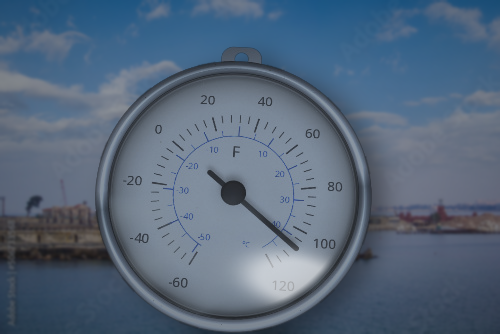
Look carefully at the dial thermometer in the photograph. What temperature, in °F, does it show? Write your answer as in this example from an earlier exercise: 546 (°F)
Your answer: 108 (°F)
